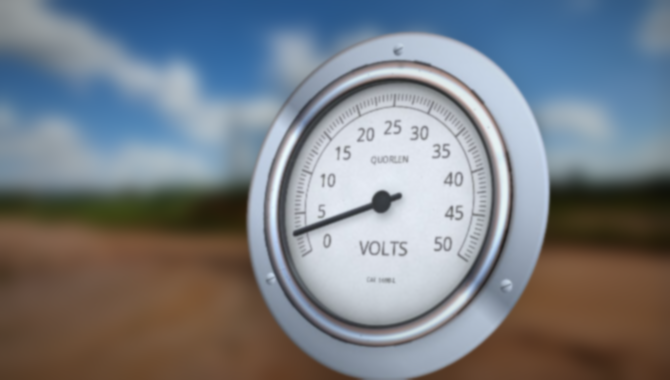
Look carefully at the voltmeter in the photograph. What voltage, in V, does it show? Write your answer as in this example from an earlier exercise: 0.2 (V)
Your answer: 2.5 (V)
